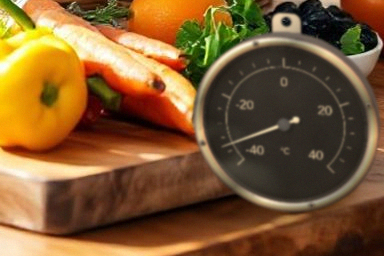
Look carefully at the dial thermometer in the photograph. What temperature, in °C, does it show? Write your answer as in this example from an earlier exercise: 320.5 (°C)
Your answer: -34 (°C)
